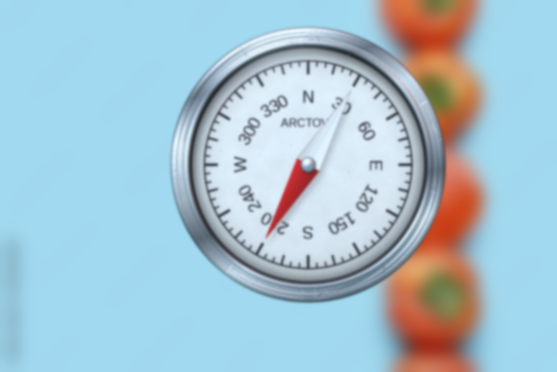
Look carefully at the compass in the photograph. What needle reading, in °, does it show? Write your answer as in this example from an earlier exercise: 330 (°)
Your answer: 210 (°)
